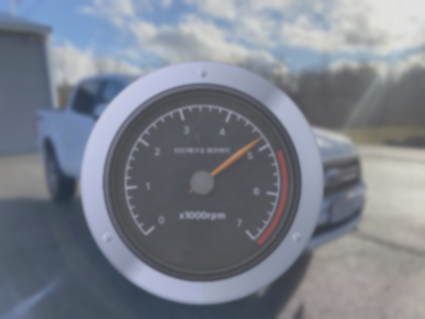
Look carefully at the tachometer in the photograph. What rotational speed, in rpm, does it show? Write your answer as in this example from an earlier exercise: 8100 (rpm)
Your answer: 4800 (rpm)
